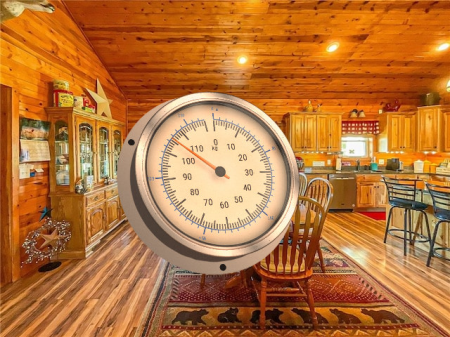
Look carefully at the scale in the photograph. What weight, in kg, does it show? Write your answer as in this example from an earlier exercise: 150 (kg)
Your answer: 105 (kg)
